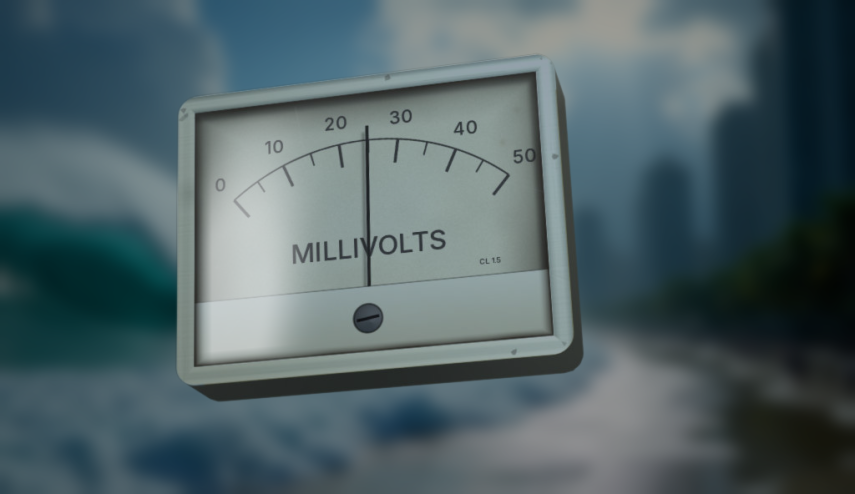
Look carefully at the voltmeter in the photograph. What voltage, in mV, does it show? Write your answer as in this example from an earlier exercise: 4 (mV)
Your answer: 25 (mV)
